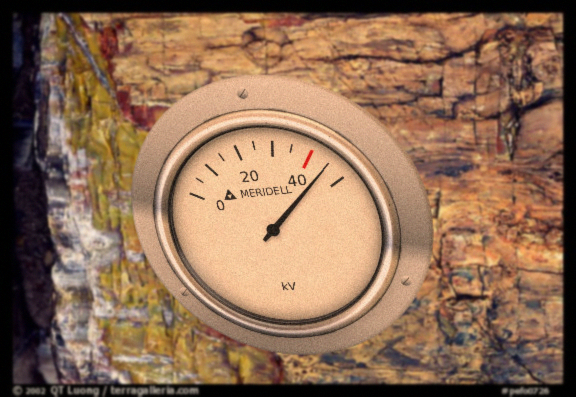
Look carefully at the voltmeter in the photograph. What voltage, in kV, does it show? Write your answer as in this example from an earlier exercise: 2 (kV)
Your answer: 45 (kV)
